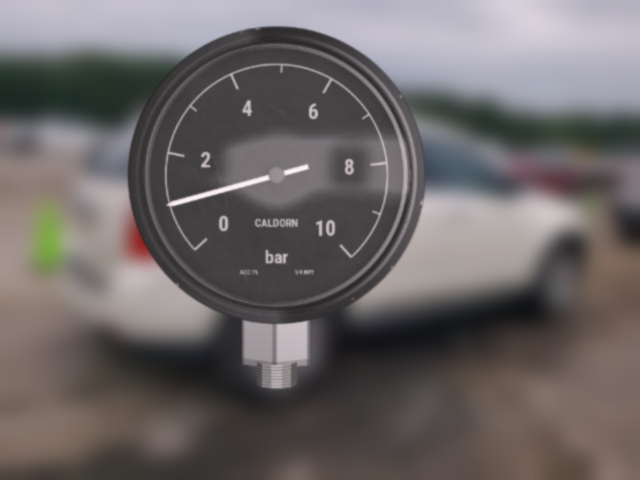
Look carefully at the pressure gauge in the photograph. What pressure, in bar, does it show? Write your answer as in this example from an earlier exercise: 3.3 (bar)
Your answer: 1 (bar)
